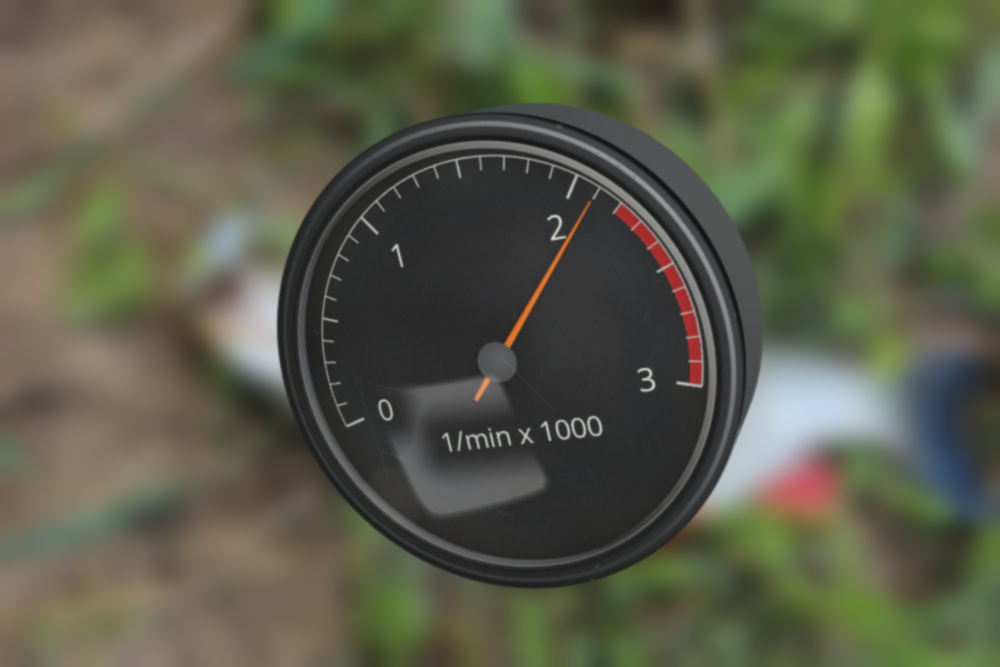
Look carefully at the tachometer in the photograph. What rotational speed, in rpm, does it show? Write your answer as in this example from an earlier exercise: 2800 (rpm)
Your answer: 2100 (rpm)
